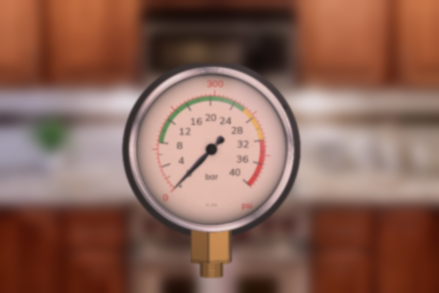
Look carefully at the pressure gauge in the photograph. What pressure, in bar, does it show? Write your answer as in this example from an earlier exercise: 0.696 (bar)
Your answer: 0 (bar)
